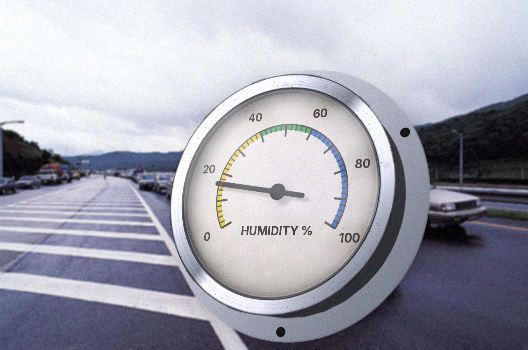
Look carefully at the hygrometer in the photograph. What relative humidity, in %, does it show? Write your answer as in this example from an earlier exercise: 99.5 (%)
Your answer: 16 (%)
